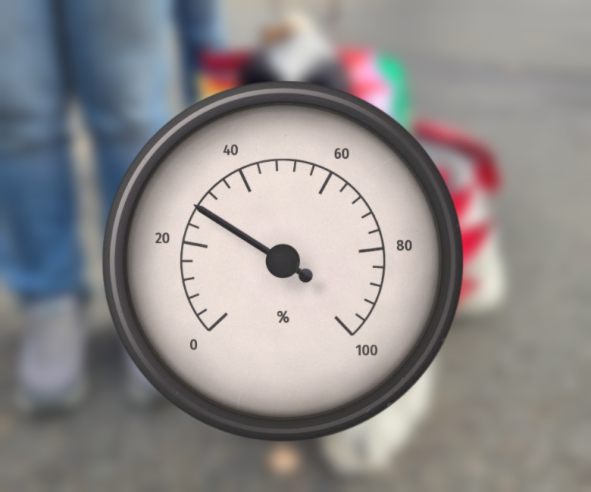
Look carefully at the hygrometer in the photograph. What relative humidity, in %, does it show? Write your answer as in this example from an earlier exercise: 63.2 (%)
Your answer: 28 (%)
